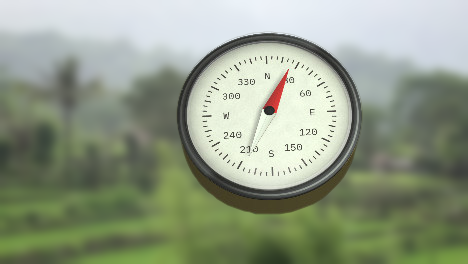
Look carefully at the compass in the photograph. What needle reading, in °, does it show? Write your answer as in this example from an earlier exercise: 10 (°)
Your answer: 25 (°)
